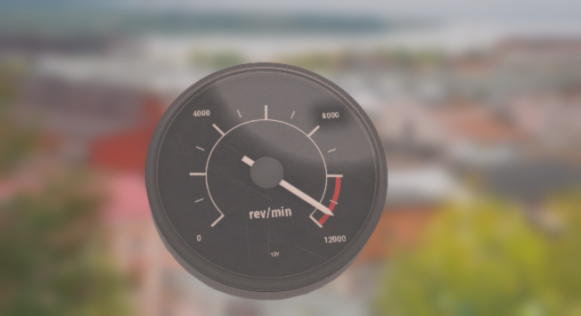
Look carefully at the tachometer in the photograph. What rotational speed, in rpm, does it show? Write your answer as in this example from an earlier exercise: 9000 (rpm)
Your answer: 11500 (rpm)
